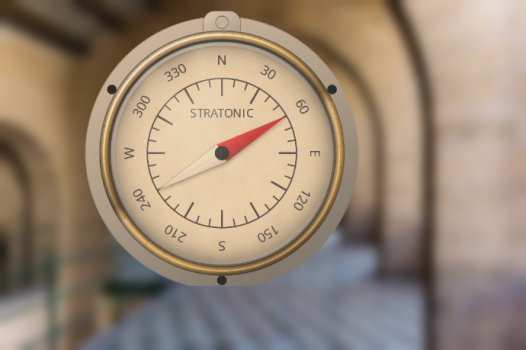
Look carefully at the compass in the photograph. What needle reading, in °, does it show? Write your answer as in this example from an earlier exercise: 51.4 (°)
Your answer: 60 (°)
